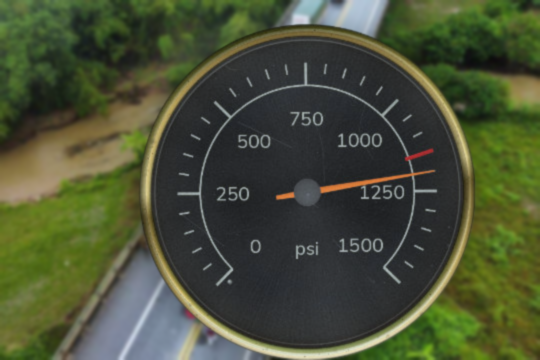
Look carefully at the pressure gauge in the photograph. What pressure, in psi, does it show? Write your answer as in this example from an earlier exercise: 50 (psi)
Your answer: 1200 (psi)
